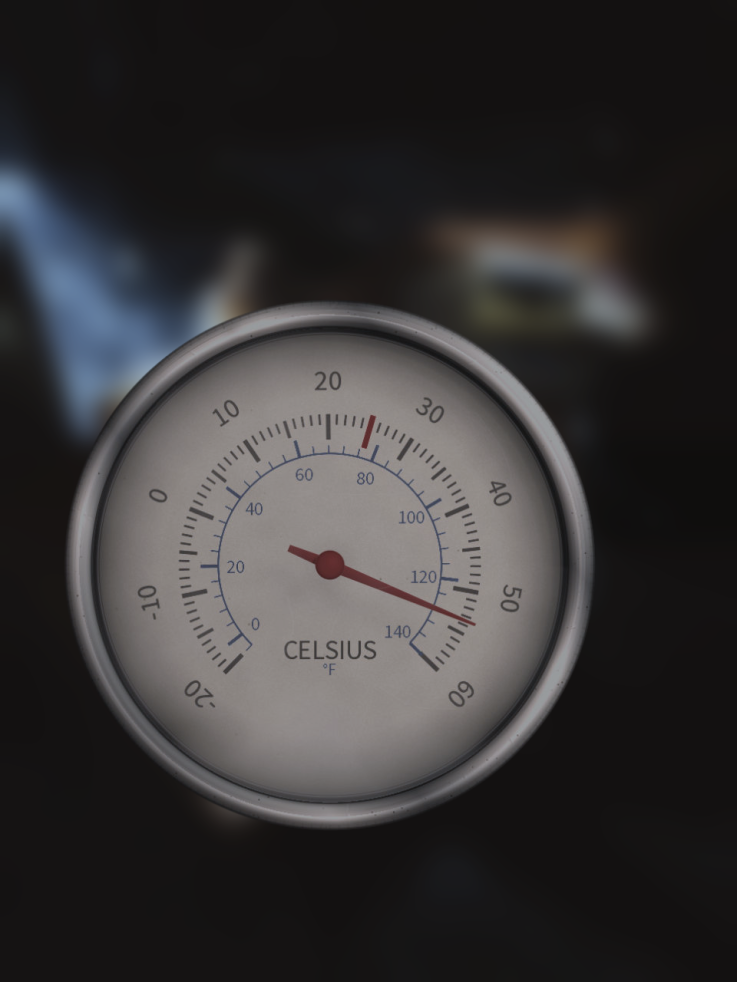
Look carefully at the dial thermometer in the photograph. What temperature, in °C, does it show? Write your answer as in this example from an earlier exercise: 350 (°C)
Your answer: 53.5 (°C)
